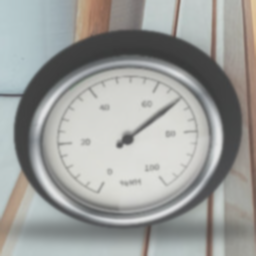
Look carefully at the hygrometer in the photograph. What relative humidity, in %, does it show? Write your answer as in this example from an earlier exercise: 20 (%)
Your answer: 68 (%)
